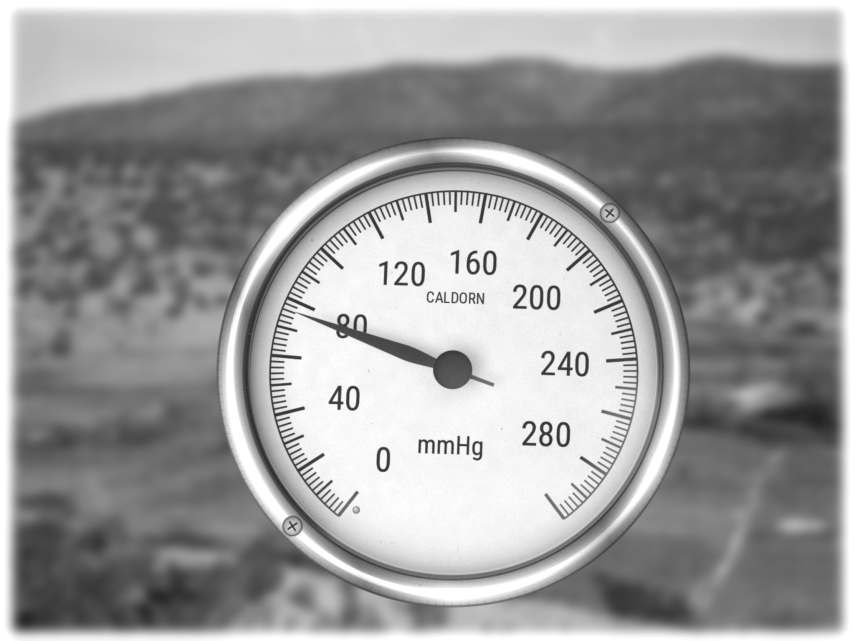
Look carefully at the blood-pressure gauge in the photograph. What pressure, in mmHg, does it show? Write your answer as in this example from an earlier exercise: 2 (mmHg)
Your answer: 76 (mmHg)
